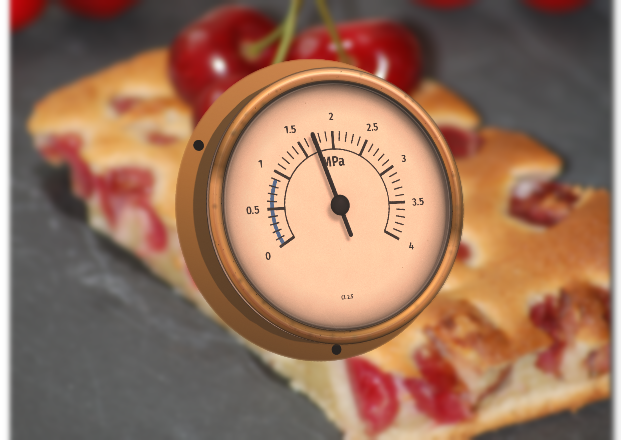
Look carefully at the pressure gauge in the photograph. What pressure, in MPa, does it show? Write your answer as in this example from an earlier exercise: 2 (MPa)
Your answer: 1.7 (MPa)
